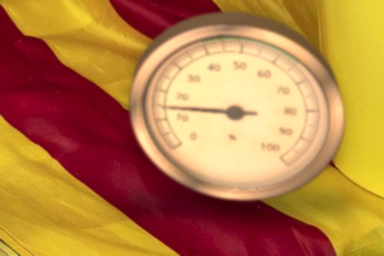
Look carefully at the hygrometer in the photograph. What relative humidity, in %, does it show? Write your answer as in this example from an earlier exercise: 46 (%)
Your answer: 15 (%)
